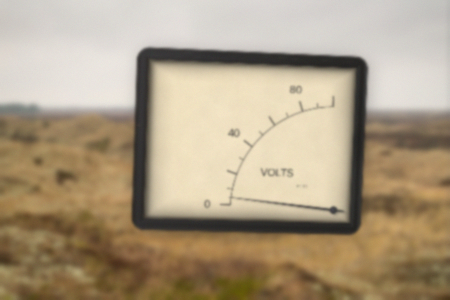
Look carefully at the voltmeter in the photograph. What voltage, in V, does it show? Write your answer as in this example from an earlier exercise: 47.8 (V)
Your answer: 5 (V)
